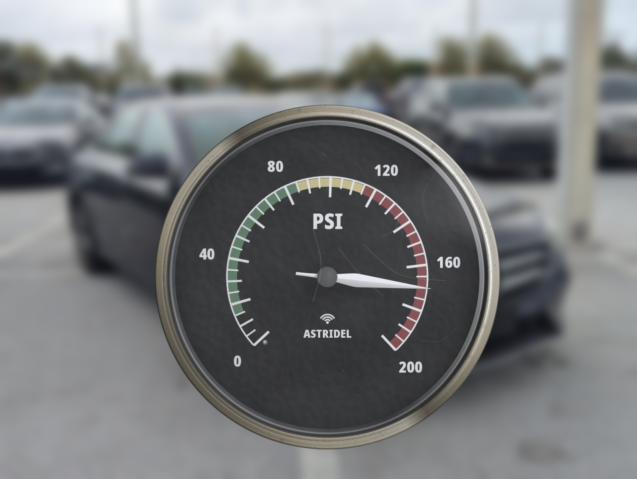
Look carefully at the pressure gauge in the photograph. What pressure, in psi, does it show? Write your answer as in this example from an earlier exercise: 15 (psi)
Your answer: 170 (psi)
